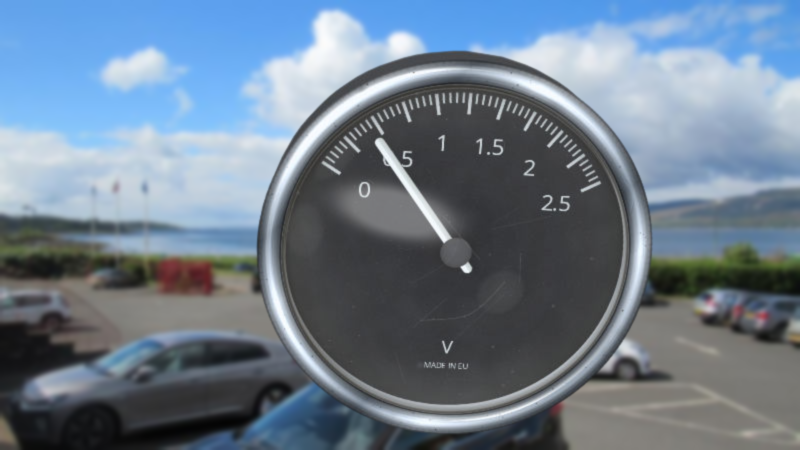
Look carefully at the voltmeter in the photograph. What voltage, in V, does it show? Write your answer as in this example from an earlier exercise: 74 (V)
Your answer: 0.45 (V)
